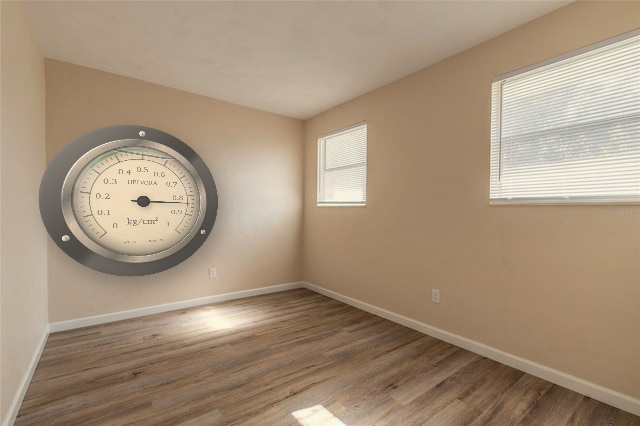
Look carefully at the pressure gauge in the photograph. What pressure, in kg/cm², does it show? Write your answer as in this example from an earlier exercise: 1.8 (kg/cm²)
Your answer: 0.84 (kg/cm²)
